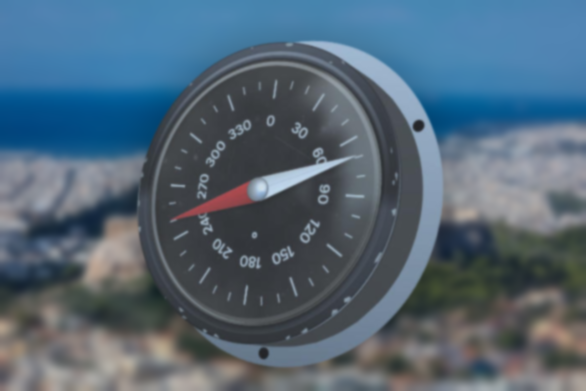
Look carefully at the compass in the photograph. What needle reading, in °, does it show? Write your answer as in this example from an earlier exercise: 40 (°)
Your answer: 250 (°)
